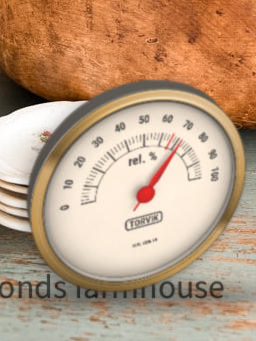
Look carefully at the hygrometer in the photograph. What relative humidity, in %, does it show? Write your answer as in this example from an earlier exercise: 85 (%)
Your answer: 70 (%)
